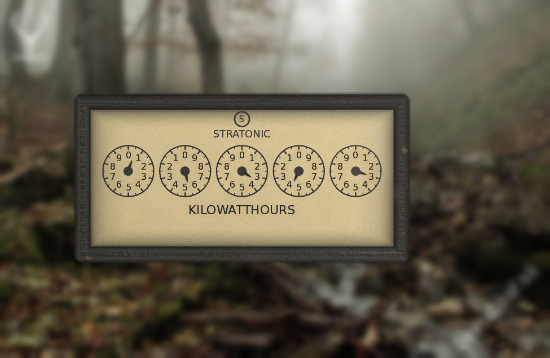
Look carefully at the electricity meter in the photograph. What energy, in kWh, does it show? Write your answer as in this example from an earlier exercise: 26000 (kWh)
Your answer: 5343 (kWh)
